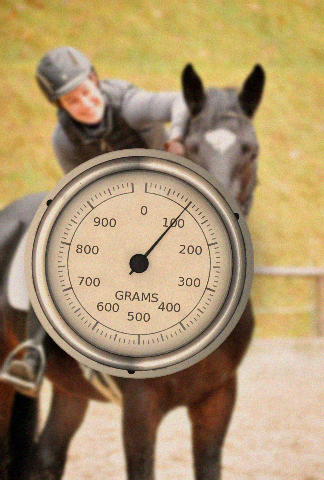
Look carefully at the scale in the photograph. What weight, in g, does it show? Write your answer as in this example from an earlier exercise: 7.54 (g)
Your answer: 100 (g)
